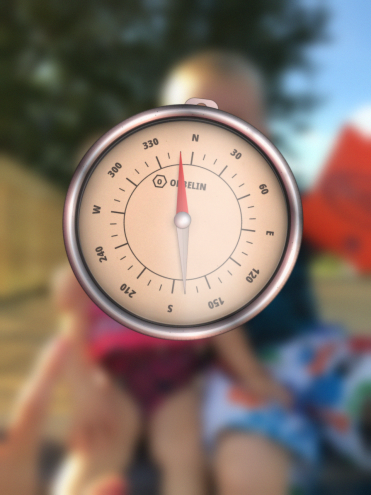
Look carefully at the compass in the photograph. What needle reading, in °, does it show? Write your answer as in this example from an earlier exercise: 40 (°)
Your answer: 350 (°)
